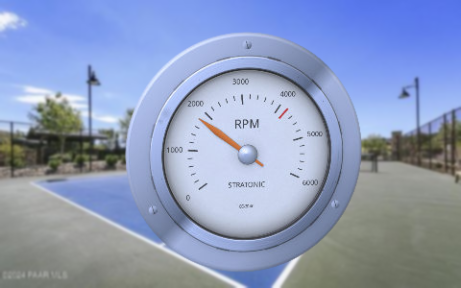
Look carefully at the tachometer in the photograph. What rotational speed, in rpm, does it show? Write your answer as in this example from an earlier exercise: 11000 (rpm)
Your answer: 1800 (rpm)
